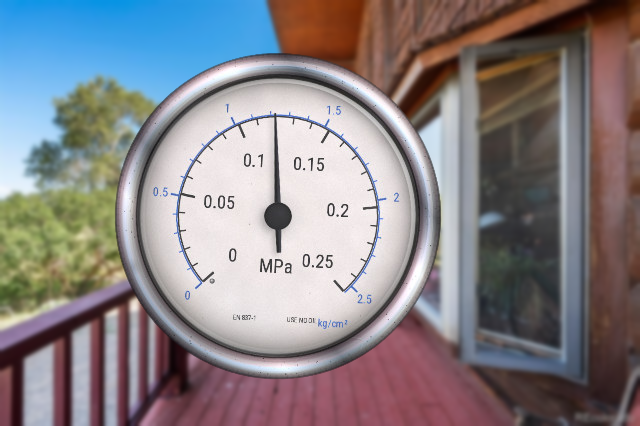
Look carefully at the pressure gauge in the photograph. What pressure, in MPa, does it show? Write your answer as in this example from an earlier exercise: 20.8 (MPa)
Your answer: 0.12 (MPa)
